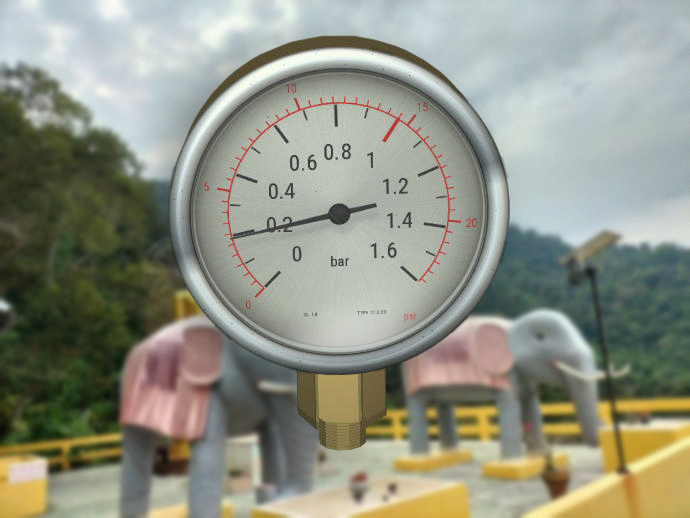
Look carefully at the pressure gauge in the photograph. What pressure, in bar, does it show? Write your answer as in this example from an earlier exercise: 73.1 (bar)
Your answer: 0.2 (bar)
